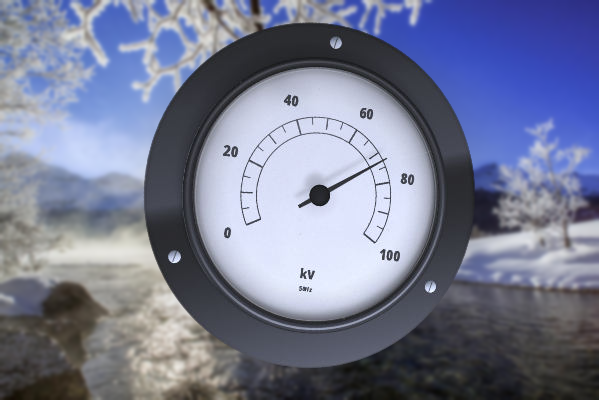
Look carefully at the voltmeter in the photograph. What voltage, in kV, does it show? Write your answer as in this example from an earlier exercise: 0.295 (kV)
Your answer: 72.5 (kV)
